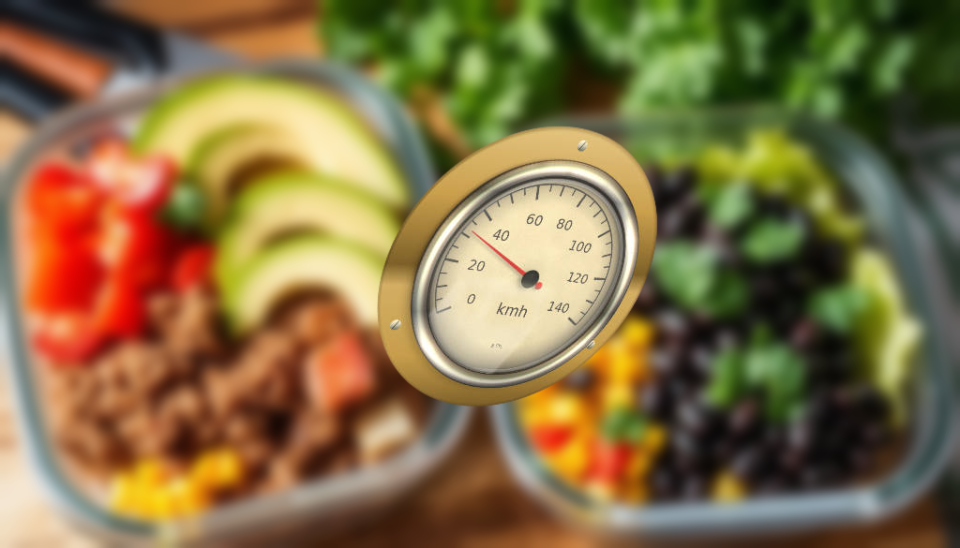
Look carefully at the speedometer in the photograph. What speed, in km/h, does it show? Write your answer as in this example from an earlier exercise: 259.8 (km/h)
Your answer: 32.5 (km/h)
